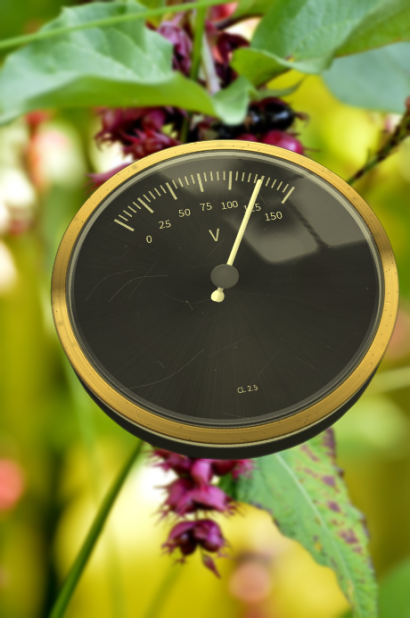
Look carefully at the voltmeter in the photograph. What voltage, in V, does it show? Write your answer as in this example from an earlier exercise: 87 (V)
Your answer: 125 (V)
